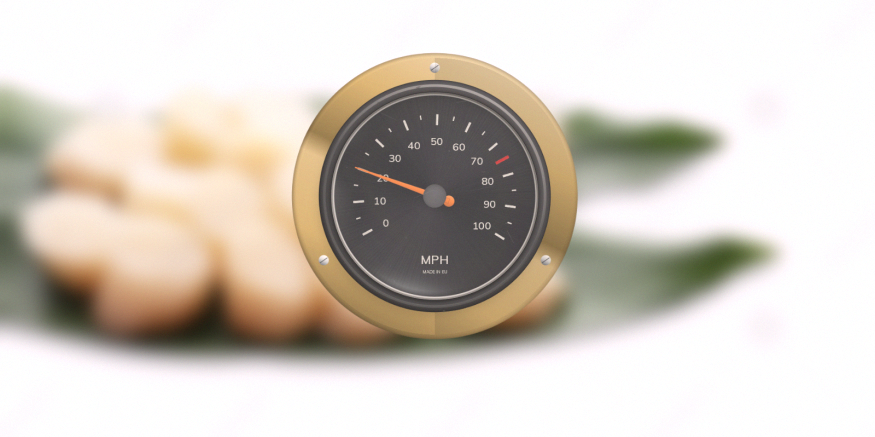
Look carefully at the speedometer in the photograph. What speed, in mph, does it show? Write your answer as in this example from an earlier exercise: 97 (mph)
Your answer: 20 (mph)
